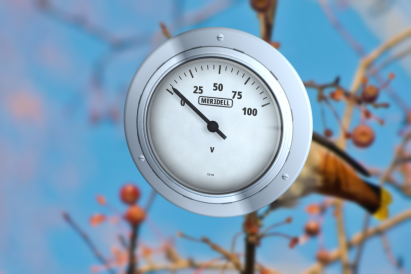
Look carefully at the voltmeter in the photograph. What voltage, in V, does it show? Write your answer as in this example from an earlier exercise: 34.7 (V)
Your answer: 5 (V)
